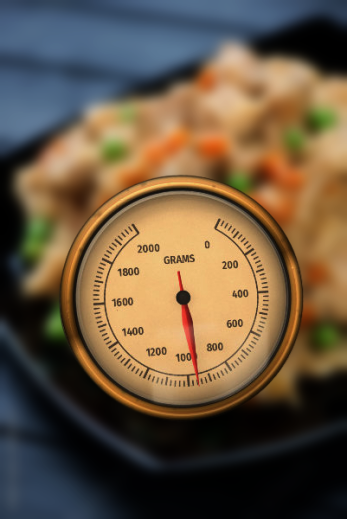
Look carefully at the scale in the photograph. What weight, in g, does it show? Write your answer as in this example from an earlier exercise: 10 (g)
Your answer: 960 (g)
